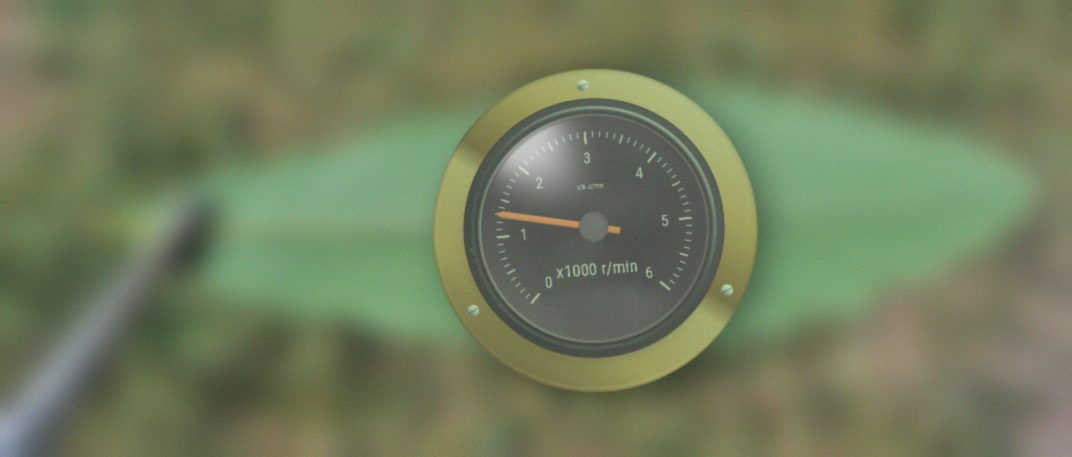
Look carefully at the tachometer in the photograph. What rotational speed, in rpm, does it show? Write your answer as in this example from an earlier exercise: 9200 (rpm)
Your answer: 1300 (rpm)
